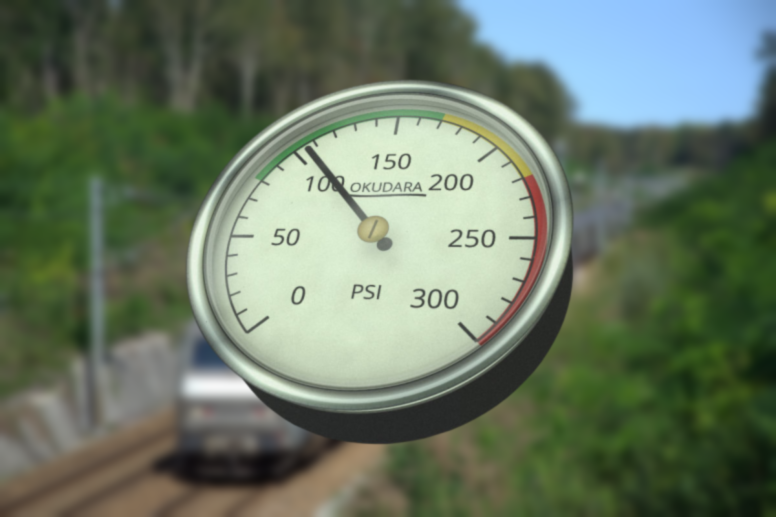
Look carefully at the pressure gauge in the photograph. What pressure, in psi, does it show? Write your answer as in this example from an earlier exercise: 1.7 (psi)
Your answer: 105 (psi)
